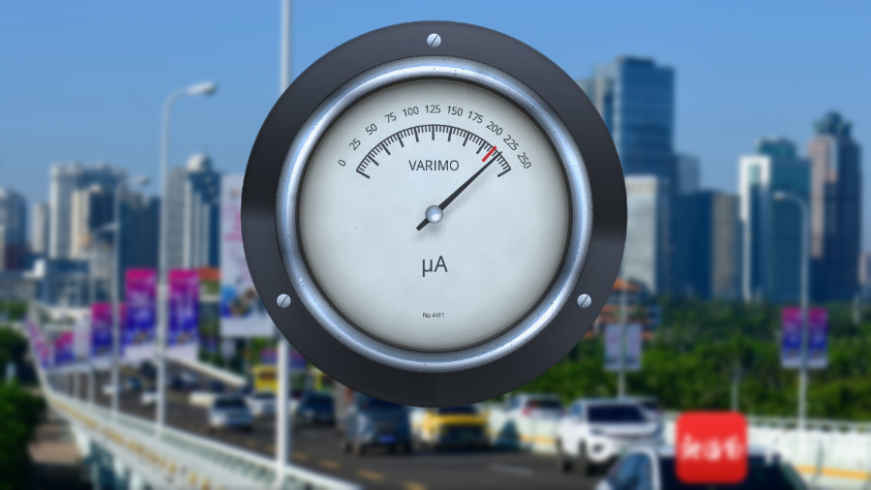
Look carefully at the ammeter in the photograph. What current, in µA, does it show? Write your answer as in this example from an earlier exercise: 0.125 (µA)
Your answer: 225 (µA)
